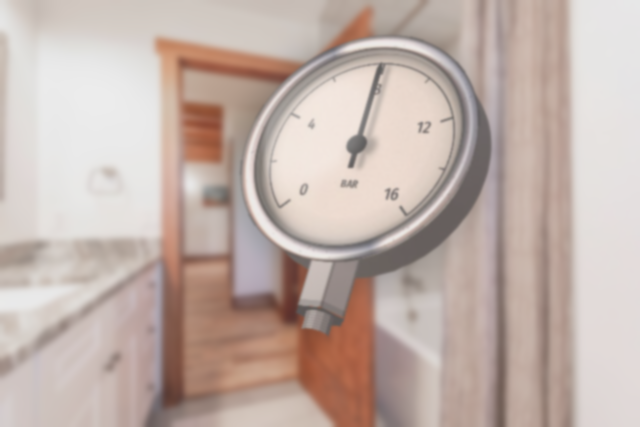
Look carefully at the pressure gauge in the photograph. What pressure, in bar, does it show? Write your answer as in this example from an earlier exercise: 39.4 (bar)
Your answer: 8 (bar)
